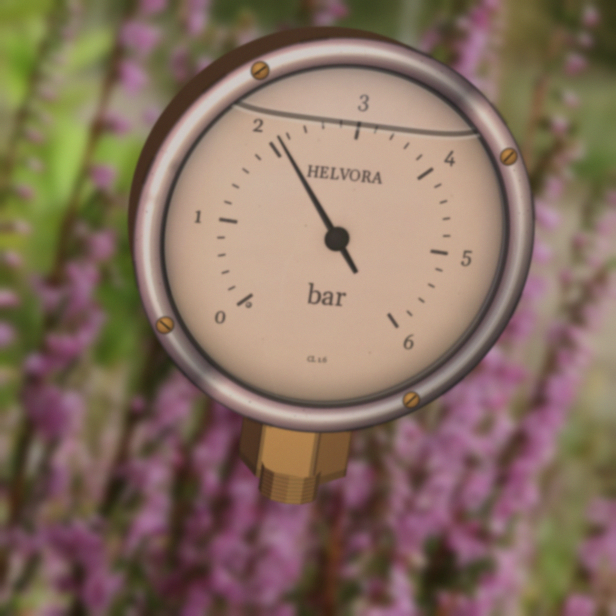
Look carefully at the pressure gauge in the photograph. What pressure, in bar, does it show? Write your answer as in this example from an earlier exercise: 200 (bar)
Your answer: 2.1 (bar)
